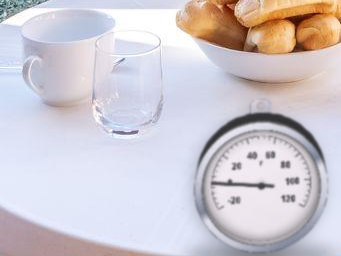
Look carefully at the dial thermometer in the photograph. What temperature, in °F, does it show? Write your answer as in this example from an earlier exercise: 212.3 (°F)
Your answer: 0 (°F)
